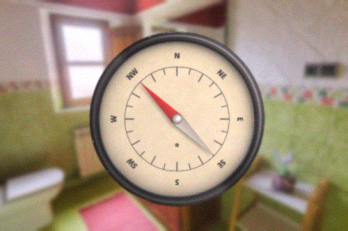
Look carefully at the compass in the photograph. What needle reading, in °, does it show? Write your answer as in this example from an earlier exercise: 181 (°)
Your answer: 315 (°)
